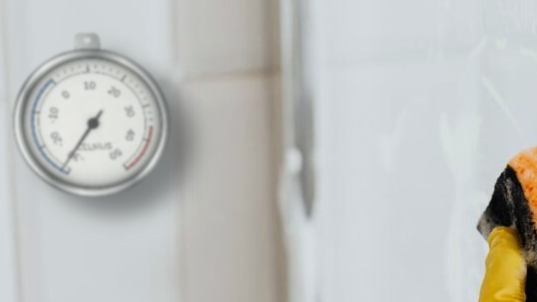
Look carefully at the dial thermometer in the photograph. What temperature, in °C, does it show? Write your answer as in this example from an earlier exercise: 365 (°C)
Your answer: -28 (°C)
